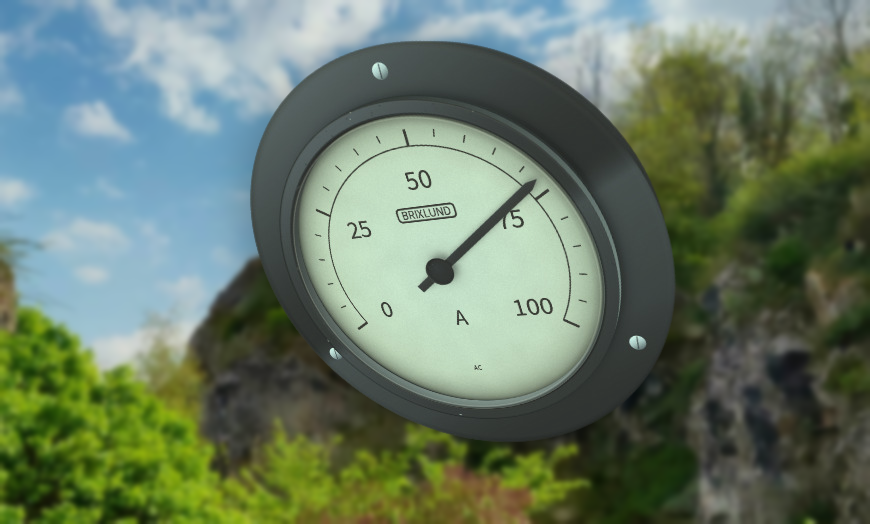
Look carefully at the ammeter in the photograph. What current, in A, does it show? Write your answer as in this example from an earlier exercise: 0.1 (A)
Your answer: 72.5 (A)
